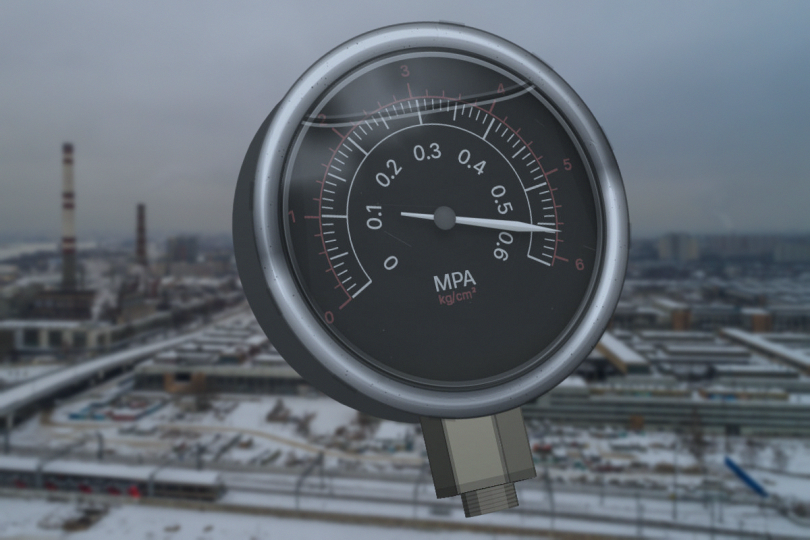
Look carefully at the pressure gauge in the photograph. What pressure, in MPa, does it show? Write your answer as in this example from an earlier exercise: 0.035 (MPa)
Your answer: 0.56 (MPa)
